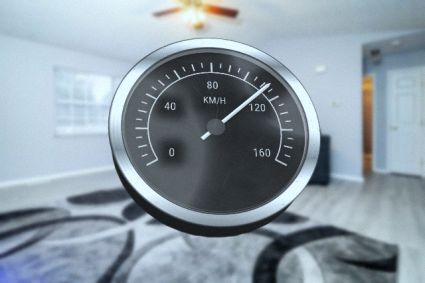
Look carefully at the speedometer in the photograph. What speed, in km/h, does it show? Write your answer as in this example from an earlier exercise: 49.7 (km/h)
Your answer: 112.5 (km/h)
